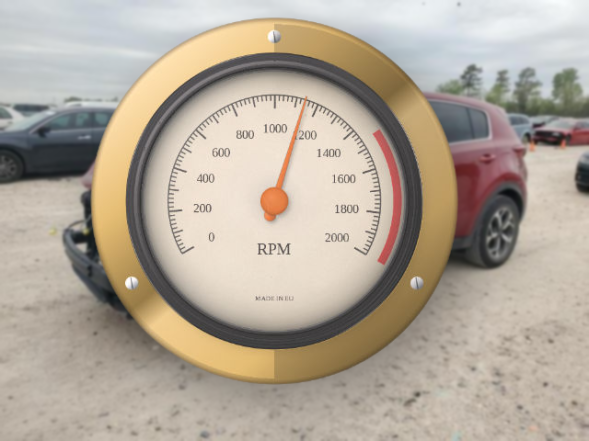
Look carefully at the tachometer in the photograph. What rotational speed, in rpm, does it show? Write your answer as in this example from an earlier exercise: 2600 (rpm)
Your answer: 1140 (rpm)
